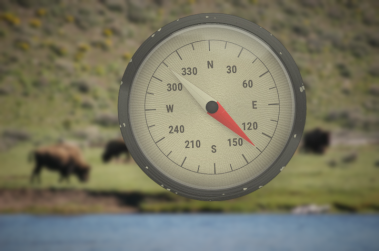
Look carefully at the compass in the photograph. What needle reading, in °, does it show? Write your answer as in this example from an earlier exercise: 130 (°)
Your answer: 135 (°)
